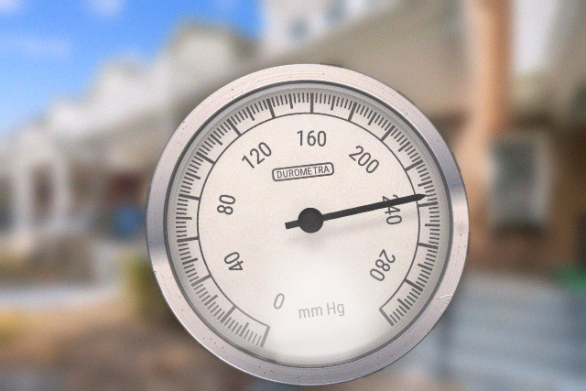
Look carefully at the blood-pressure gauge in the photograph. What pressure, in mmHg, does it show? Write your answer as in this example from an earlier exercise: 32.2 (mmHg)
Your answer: 236 (mmHg)
